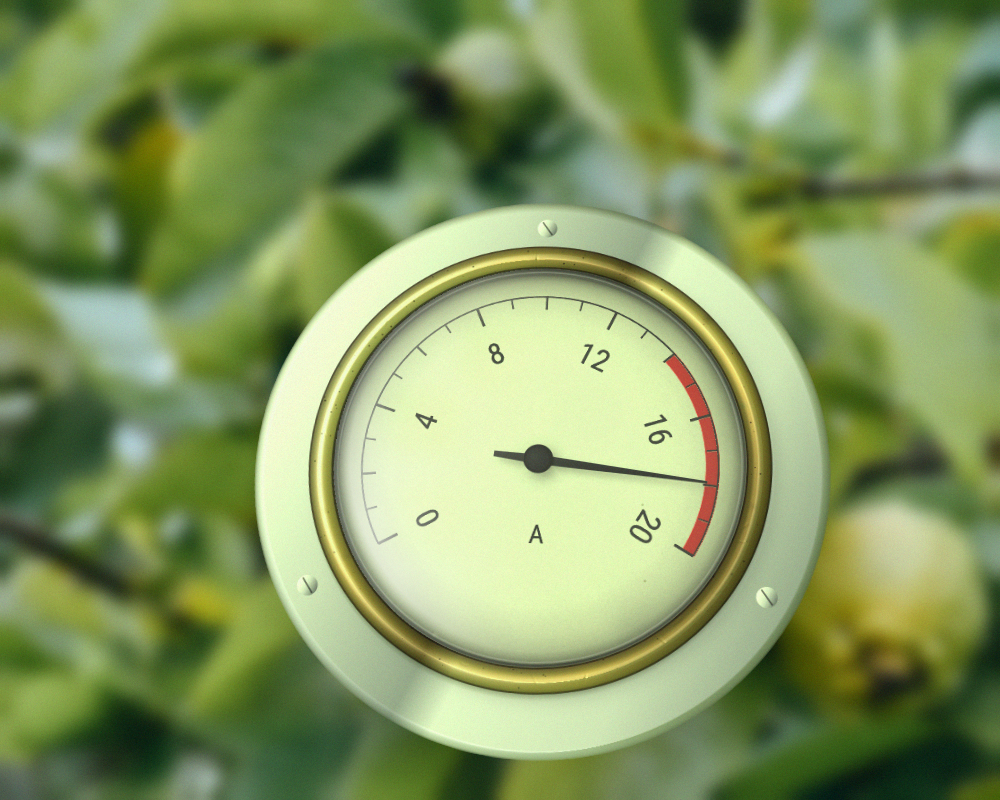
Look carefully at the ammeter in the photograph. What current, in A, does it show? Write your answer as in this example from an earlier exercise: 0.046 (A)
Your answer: 18 (A)
